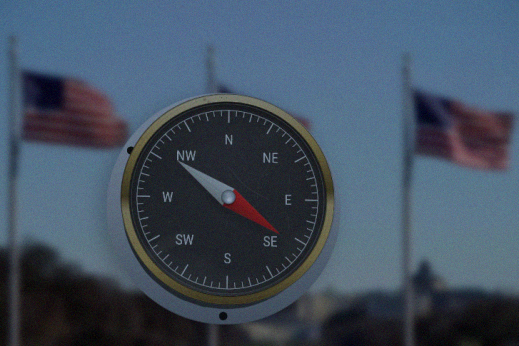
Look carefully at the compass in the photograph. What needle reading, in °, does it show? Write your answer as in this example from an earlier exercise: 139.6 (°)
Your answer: 125 (°)
